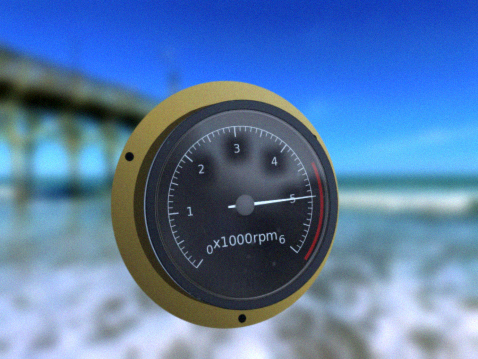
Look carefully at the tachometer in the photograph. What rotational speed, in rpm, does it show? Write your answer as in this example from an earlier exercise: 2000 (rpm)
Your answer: 5000 (rpm)
